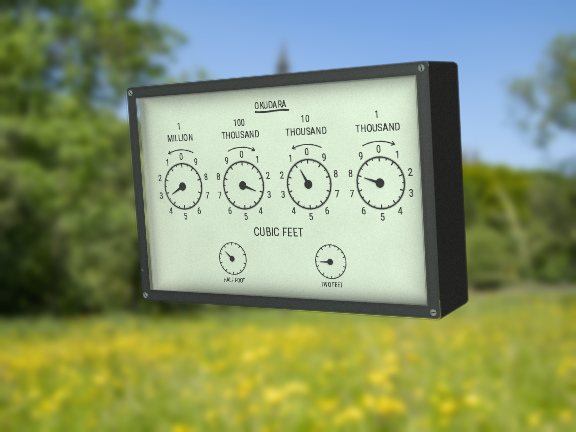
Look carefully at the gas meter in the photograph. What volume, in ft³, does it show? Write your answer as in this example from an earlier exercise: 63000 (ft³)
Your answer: 330800 (ft³)
